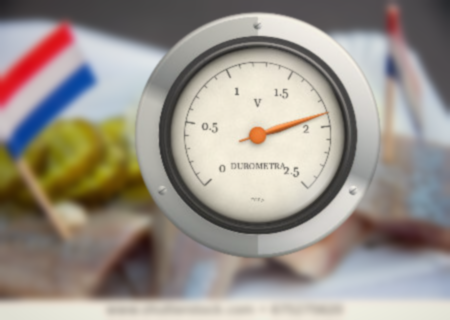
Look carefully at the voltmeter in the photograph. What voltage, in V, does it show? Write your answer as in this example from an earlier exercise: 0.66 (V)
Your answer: 1.9 (V)
